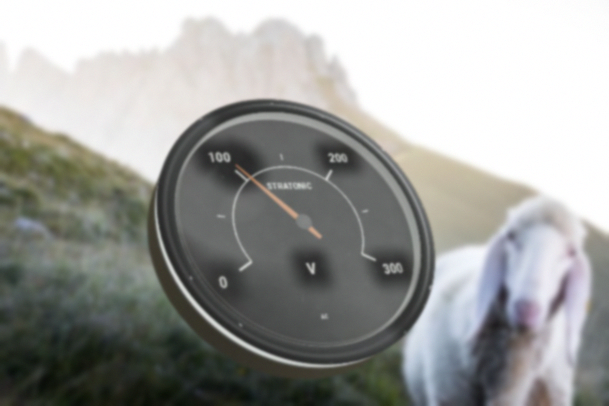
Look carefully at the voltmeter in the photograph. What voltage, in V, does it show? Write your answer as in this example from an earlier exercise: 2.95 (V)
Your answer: 100 (V)
